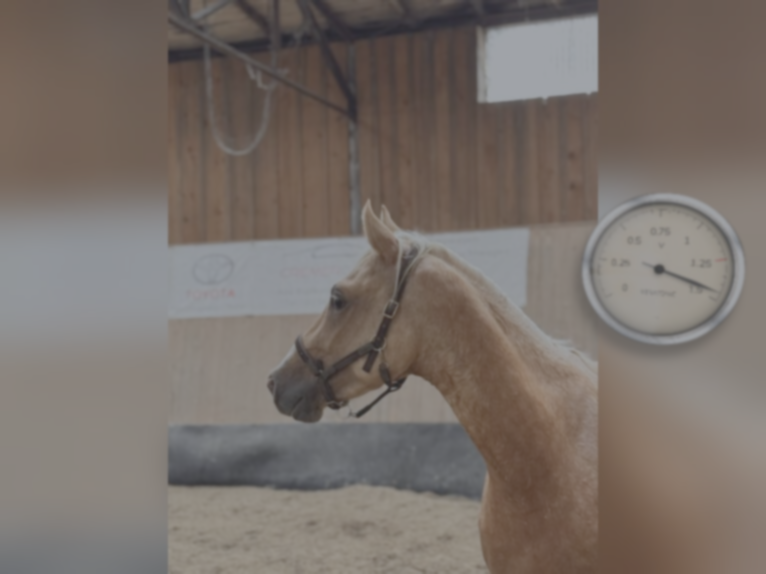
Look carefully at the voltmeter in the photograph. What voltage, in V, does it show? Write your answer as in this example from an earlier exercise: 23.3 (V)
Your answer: 1.45 (V)
